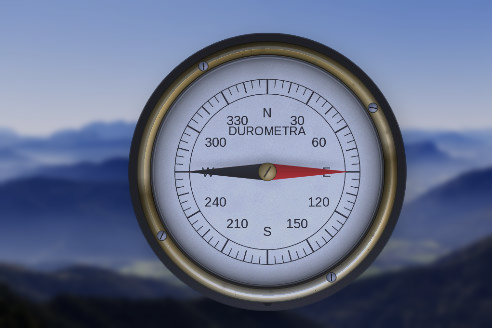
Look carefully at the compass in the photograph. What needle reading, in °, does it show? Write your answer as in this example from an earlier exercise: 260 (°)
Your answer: 90 (°)
